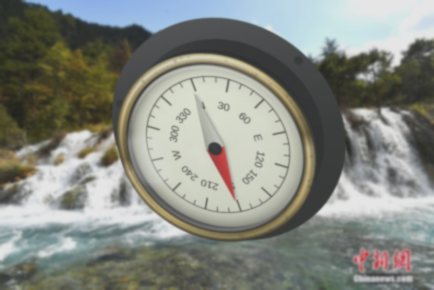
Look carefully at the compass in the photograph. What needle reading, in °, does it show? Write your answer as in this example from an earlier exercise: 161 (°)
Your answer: 180 (°)
